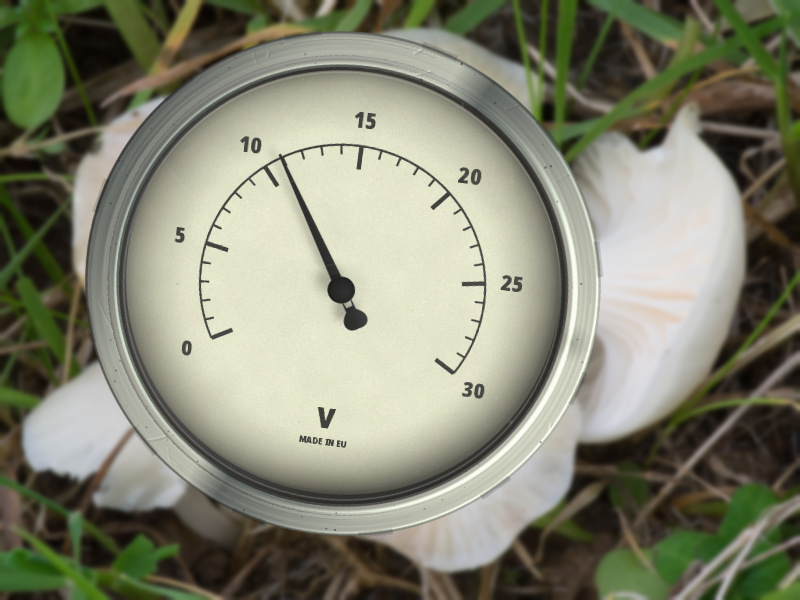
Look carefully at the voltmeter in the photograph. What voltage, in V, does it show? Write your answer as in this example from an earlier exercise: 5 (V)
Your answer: 11 (V)
